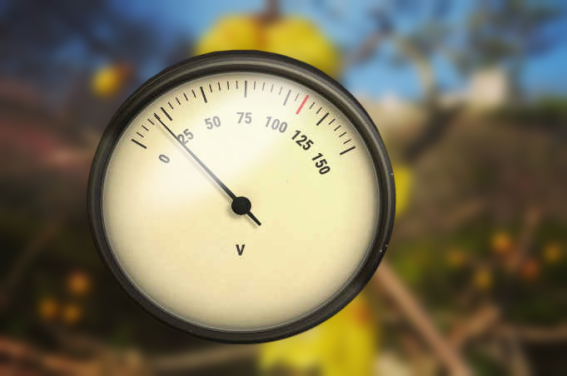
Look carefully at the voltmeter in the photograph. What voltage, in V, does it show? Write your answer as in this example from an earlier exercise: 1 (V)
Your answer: 20 (V)
